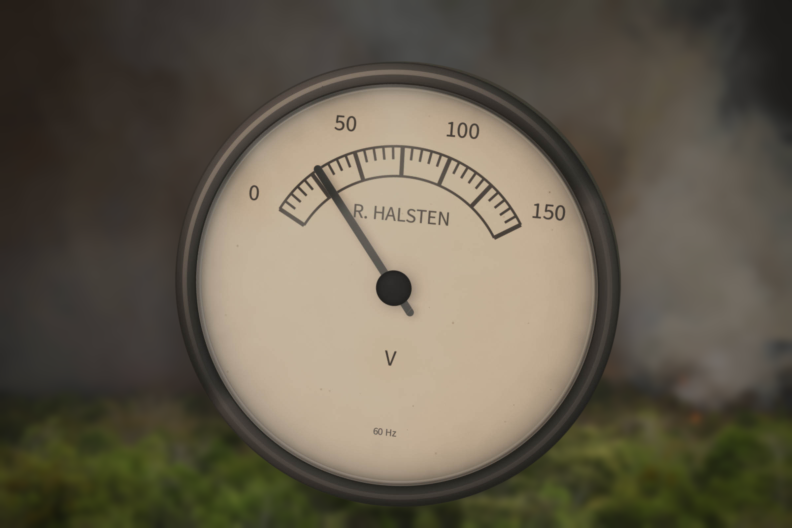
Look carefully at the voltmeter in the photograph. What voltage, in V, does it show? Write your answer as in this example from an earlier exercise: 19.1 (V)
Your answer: 30 (V)
